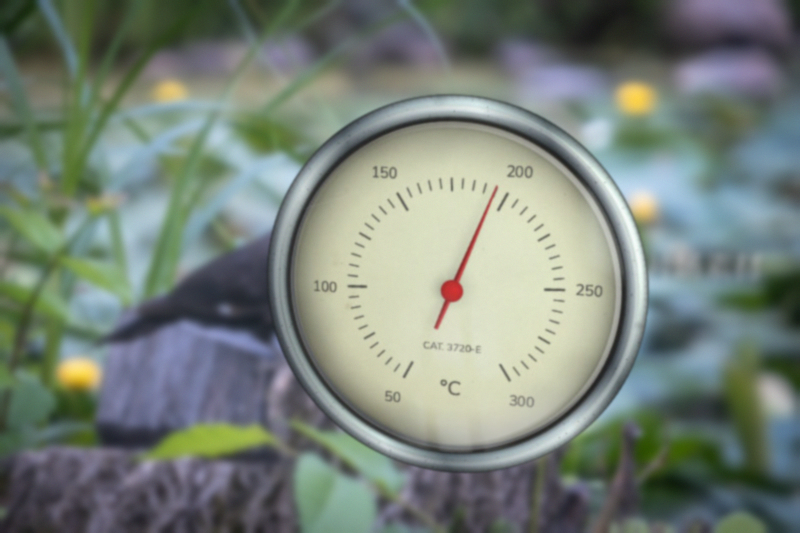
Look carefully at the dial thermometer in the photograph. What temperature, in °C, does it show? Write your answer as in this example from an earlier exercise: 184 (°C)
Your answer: 195 (°C)
